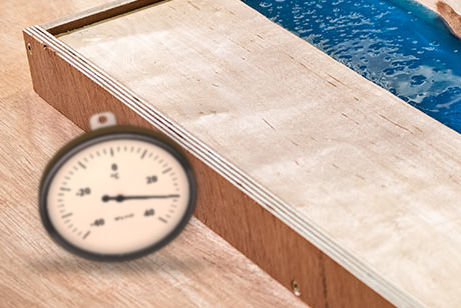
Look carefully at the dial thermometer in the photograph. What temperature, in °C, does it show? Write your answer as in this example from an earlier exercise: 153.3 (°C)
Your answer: 30 (°C)
